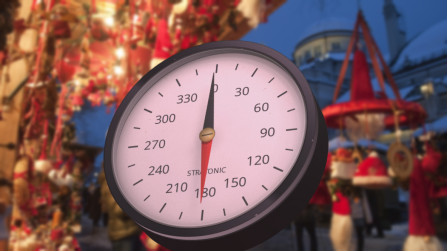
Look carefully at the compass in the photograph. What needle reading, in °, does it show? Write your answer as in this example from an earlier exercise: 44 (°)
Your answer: 180 (°)
